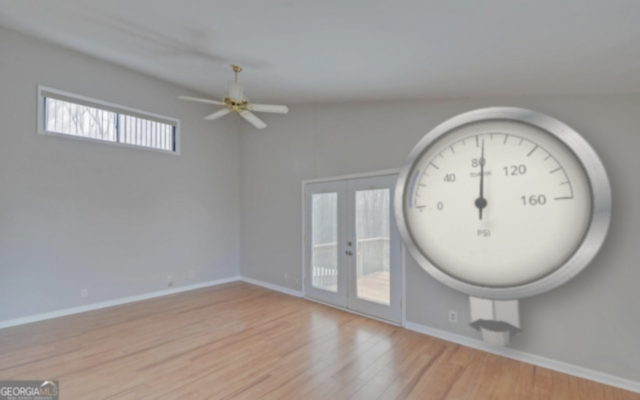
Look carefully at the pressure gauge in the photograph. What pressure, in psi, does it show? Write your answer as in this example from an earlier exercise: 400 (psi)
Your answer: 85 (psi)
